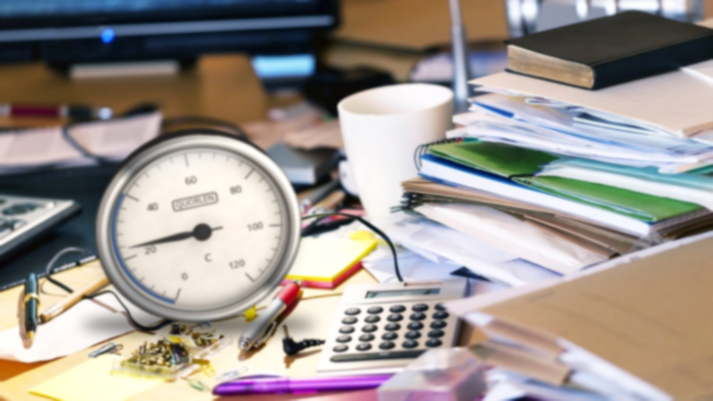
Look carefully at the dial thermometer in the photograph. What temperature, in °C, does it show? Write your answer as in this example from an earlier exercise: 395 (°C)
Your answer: 24 (°C)
